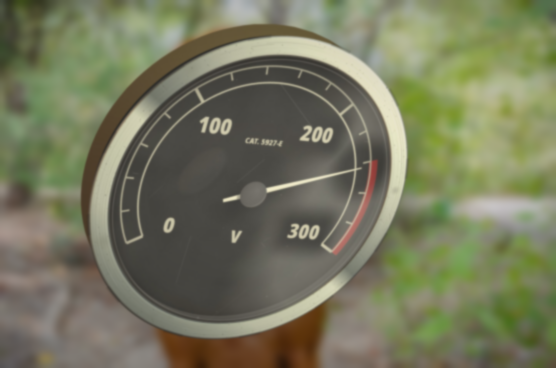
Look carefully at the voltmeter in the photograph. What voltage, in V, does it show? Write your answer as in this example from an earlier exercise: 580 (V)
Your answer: 240 (V)
